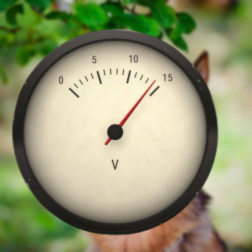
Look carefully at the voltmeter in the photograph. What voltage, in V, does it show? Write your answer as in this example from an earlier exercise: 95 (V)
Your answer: 14 (V)
